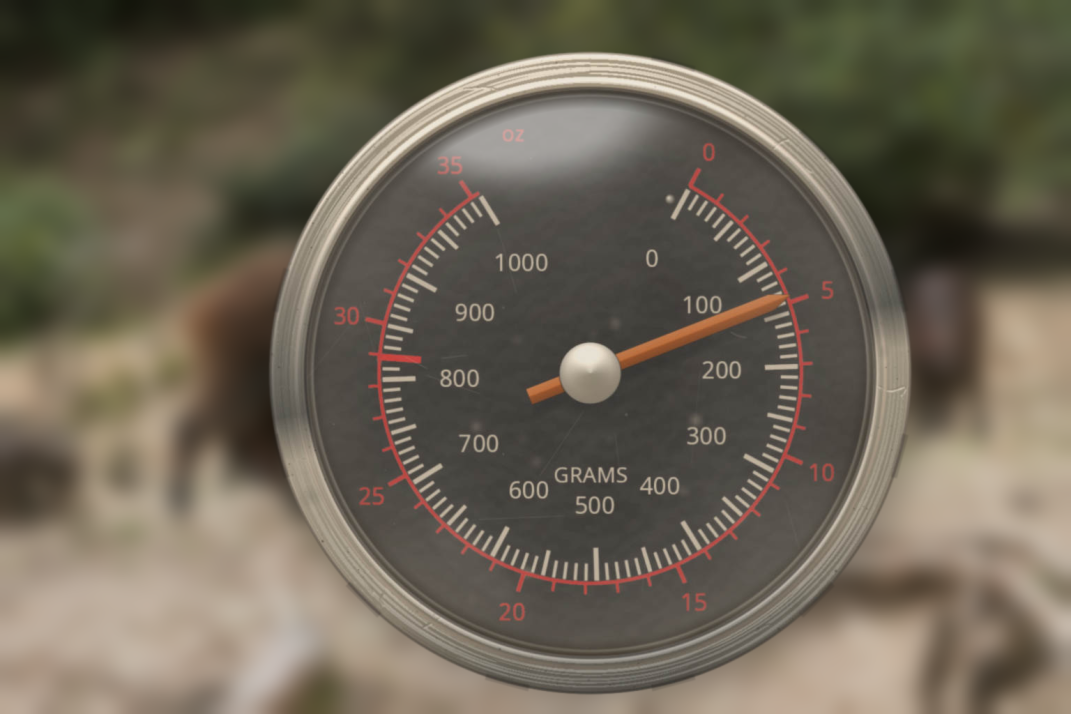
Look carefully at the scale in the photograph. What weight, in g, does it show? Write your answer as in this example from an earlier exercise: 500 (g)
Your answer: 135 (g)
